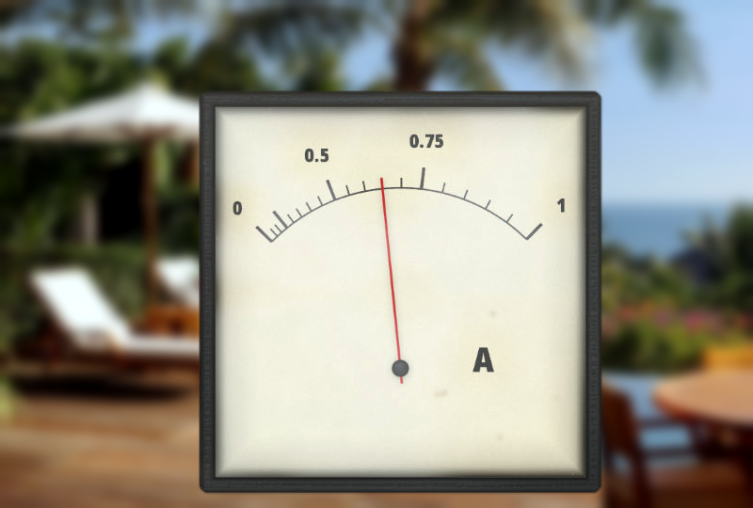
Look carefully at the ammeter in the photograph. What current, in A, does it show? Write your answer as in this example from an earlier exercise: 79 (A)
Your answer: 0.65 (A)
